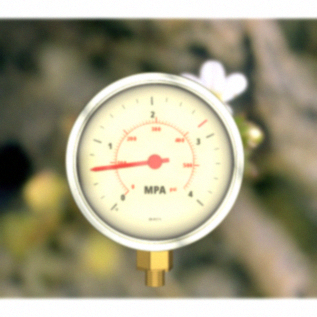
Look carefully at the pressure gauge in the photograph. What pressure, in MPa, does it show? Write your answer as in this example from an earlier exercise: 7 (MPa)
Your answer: 0.6 (MPa)
